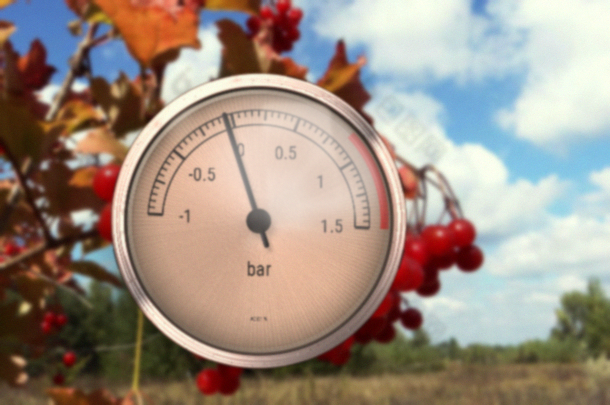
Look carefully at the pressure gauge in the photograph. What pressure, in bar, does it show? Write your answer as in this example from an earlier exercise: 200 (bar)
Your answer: -0.05 (bar)
